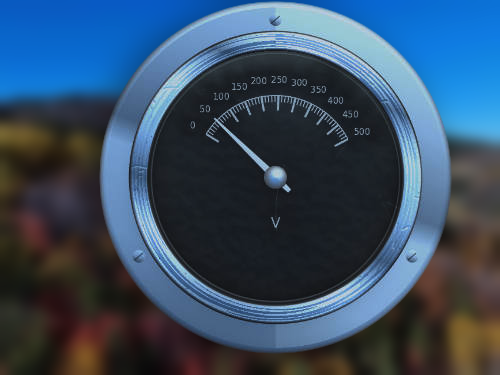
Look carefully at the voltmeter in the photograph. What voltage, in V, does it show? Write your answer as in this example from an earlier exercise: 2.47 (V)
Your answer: 50 (V)
